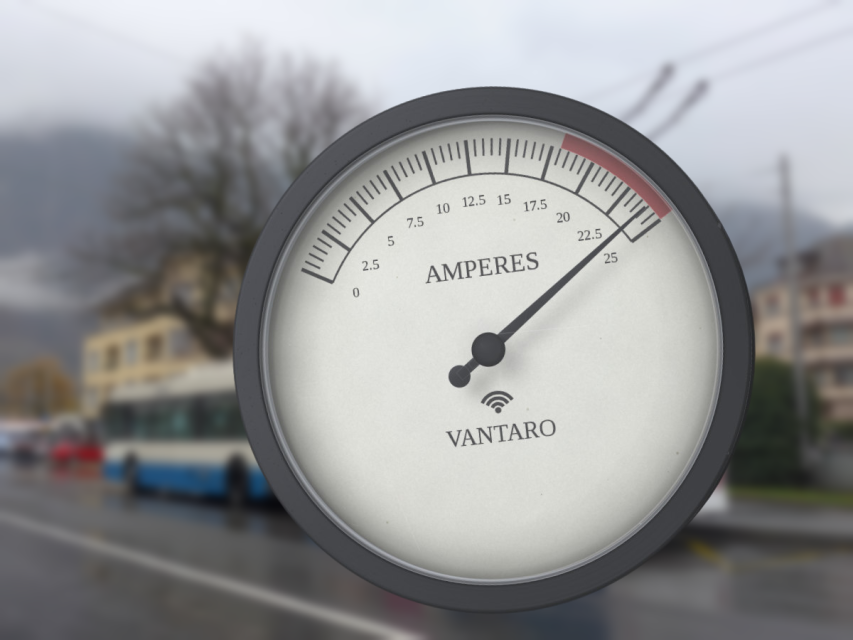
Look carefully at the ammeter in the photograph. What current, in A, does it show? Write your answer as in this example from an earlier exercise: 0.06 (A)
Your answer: 24 (A)
